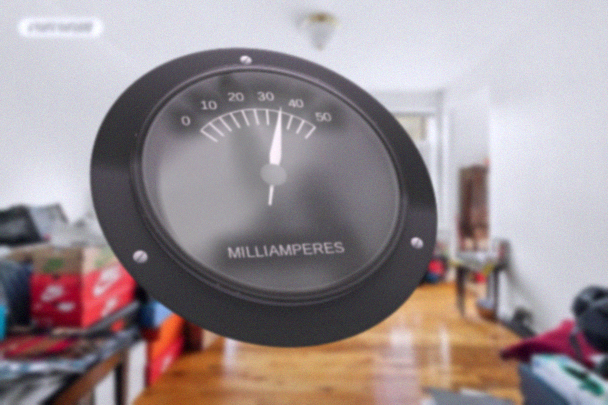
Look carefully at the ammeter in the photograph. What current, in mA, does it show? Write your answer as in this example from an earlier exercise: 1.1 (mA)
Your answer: 35 (mA)
